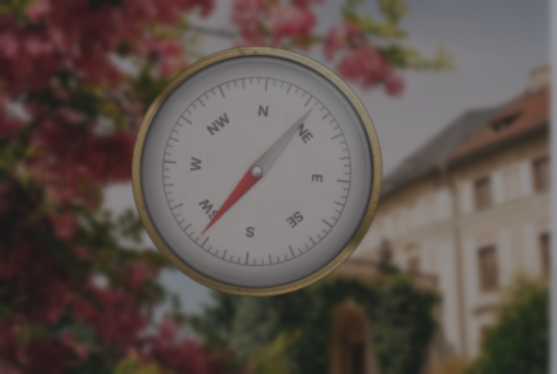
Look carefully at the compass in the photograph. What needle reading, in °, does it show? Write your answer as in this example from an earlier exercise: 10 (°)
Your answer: 215 (°)
